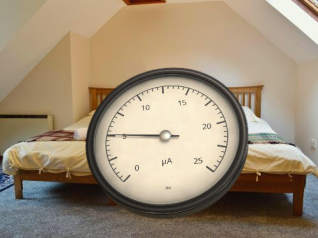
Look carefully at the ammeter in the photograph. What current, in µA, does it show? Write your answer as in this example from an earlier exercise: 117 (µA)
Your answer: 5 (µA)
